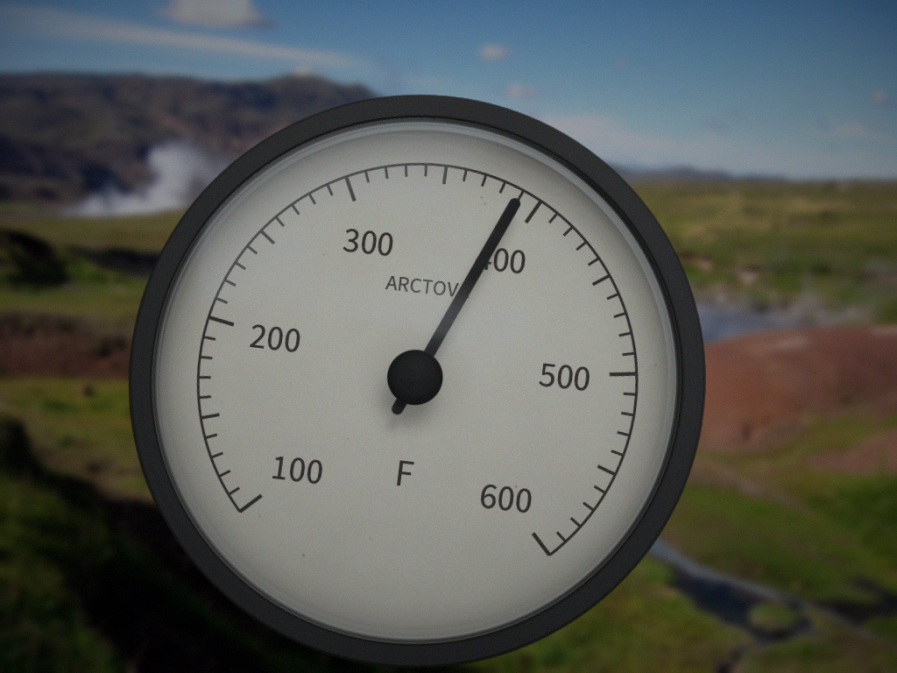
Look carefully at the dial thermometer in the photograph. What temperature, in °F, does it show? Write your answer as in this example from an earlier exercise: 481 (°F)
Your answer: 390 (°F)
